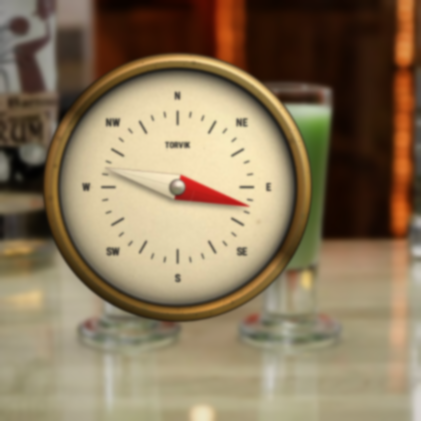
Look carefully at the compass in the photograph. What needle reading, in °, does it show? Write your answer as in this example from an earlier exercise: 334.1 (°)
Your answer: 105 (°)
